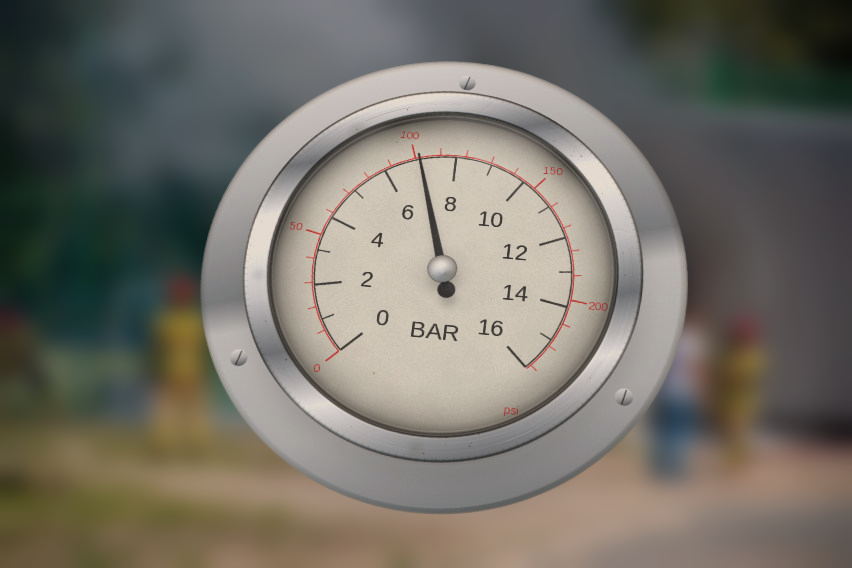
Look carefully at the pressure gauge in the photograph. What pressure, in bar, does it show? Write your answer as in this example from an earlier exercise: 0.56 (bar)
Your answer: 7 (bar)
